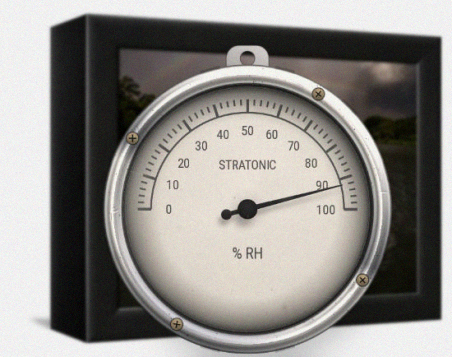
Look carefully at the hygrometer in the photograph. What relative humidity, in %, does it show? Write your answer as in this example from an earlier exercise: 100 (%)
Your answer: 92 (%)
